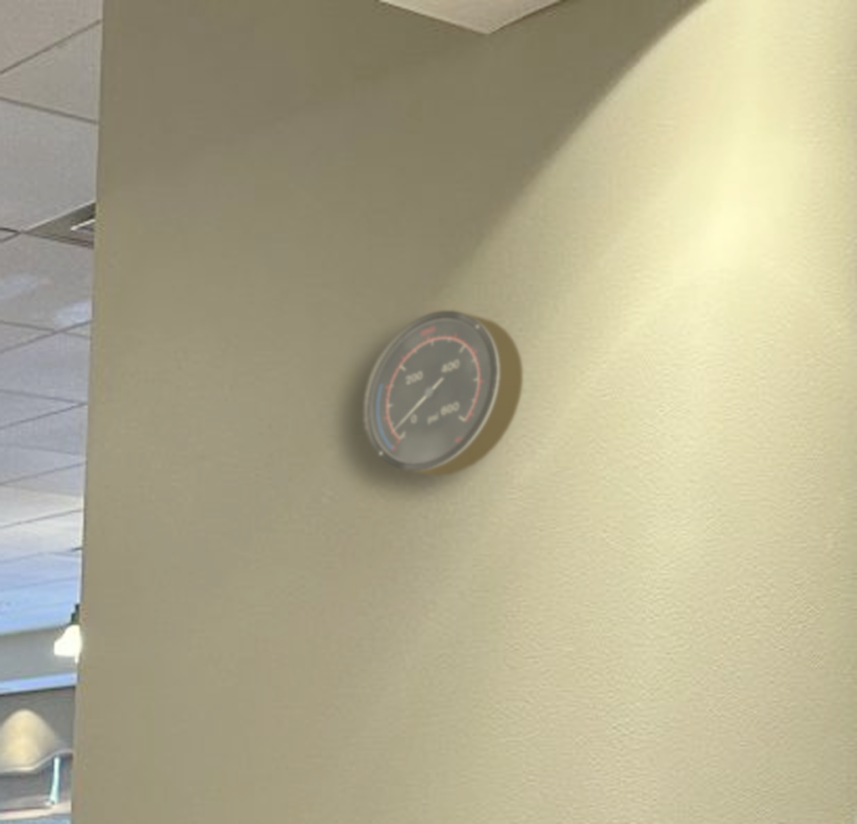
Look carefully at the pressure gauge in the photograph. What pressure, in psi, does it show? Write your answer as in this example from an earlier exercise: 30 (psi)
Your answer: 25 (psi)
